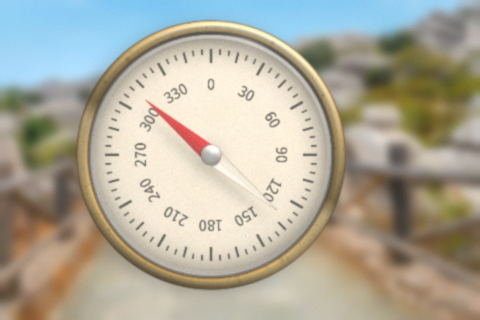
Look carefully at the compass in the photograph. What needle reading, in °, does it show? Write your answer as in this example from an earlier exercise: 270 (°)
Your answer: 310 (°)
